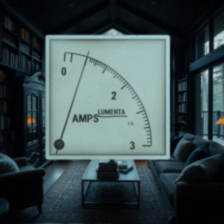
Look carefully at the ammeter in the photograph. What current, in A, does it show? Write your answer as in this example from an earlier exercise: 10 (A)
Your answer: 1 (A)
